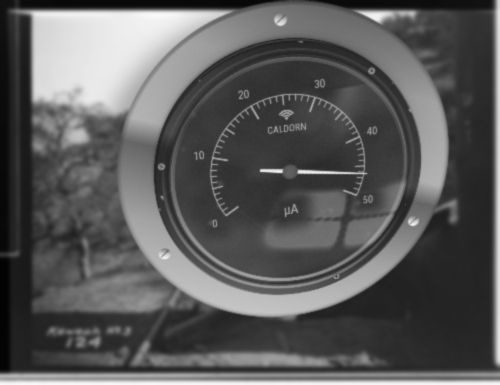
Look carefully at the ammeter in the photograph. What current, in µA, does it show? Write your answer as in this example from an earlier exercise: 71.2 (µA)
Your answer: 46 (µA)
